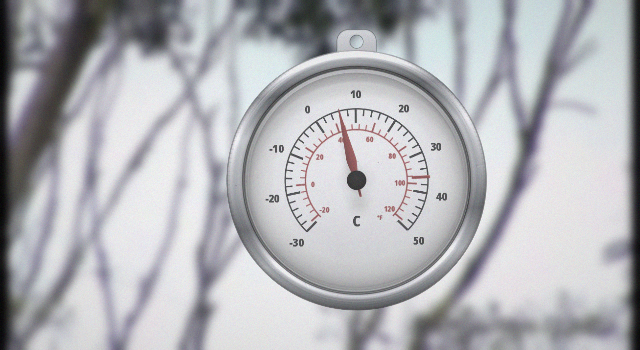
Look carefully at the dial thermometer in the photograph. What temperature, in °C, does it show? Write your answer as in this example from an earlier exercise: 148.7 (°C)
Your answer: 6 (°C)
